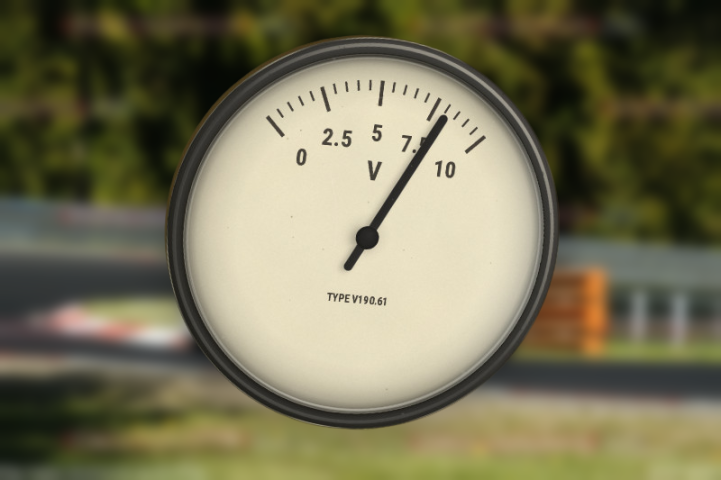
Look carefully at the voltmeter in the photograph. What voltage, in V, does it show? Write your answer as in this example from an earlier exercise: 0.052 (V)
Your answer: 8 (V)
